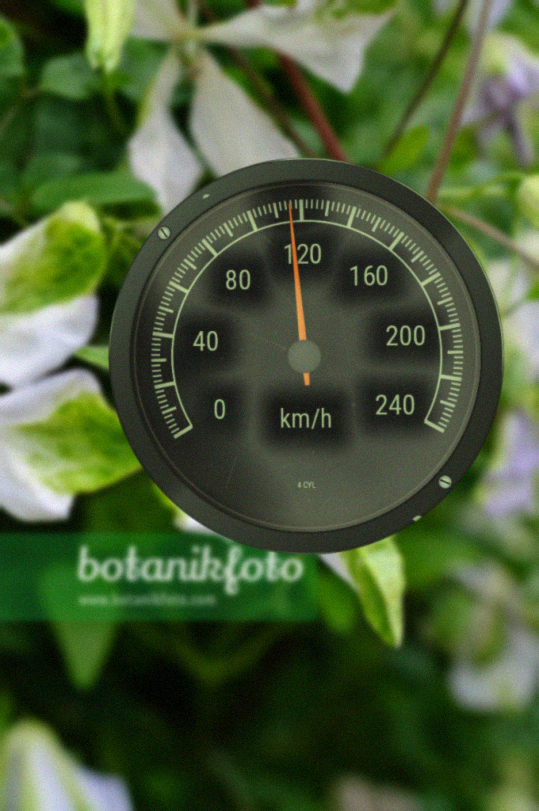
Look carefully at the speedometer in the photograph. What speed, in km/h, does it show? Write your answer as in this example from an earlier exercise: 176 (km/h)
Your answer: 116 (km/h)
